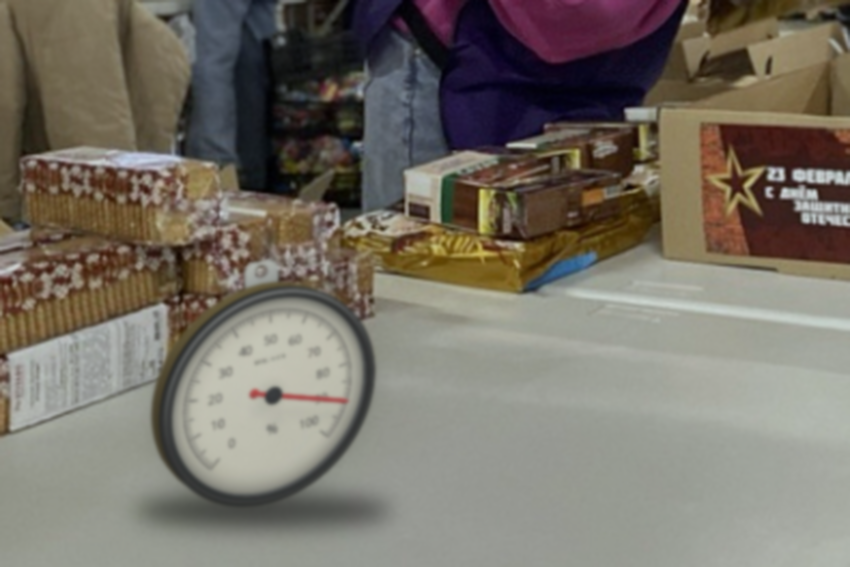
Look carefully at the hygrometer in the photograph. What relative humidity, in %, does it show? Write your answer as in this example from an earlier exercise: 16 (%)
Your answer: 90 (%)
